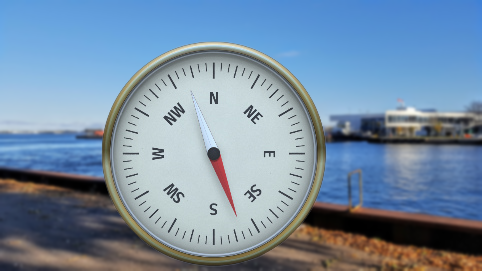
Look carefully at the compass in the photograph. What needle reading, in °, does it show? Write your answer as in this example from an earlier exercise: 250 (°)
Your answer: 160 (°)
